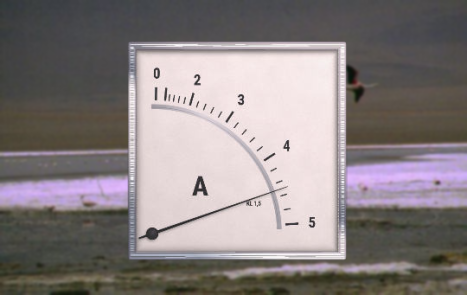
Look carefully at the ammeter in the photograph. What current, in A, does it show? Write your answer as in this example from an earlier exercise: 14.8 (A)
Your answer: 4.5 (A)
